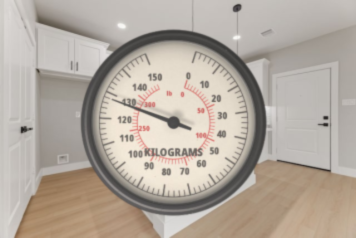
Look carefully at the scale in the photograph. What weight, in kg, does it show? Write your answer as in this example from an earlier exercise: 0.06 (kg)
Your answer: 128 (kg)
